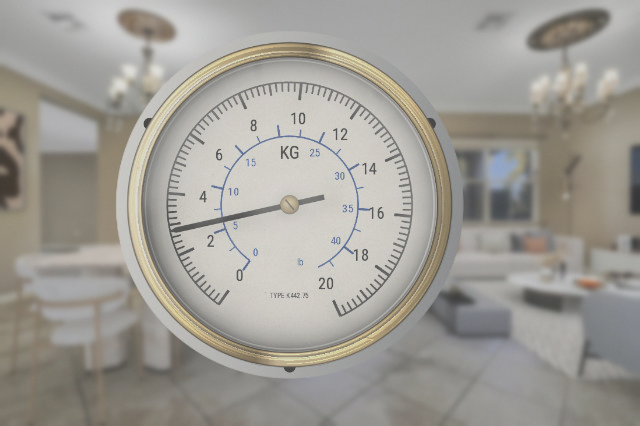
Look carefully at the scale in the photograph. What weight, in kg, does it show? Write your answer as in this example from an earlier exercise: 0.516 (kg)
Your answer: 2.8 (kg)
